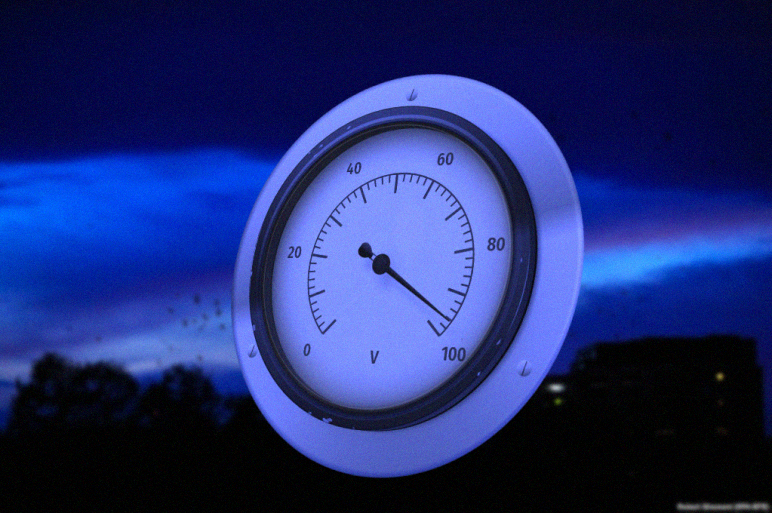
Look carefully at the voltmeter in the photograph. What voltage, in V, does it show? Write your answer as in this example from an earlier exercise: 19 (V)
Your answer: 96 (V)
